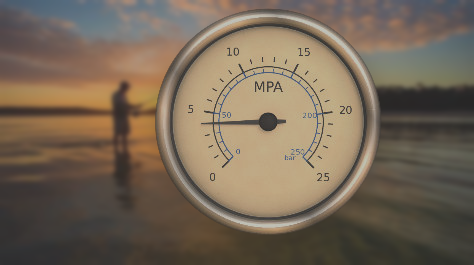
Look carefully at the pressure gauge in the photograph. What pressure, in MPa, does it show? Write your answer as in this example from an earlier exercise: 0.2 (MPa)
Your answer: 4 (MPa)
